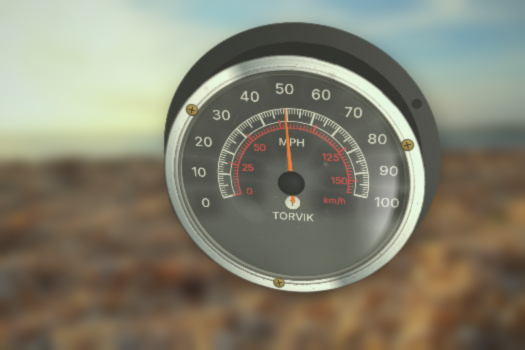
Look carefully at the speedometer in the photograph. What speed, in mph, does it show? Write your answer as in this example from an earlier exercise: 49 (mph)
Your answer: 50 (mph)
